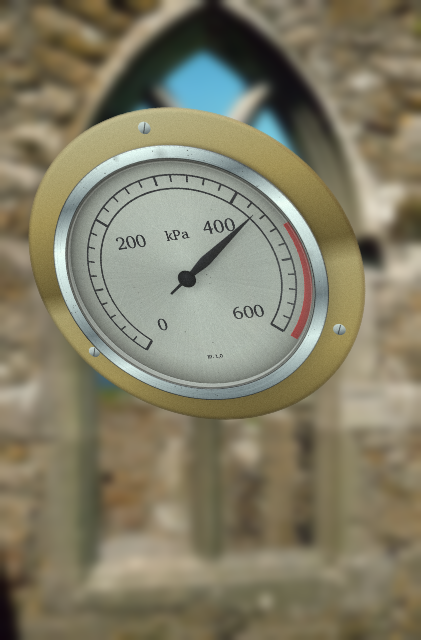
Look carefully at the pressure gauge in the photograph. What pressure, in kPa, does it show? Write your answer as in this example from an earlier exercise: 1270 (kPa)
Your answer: 430 (kPa)
